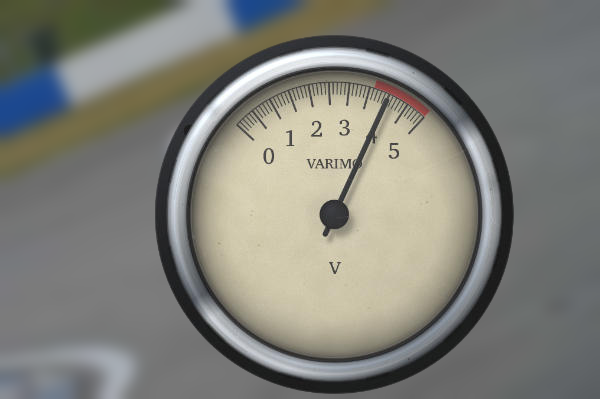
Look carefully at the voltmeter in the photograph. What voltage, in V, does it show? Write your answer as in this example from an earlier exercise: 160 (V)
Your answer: 4 (V)
